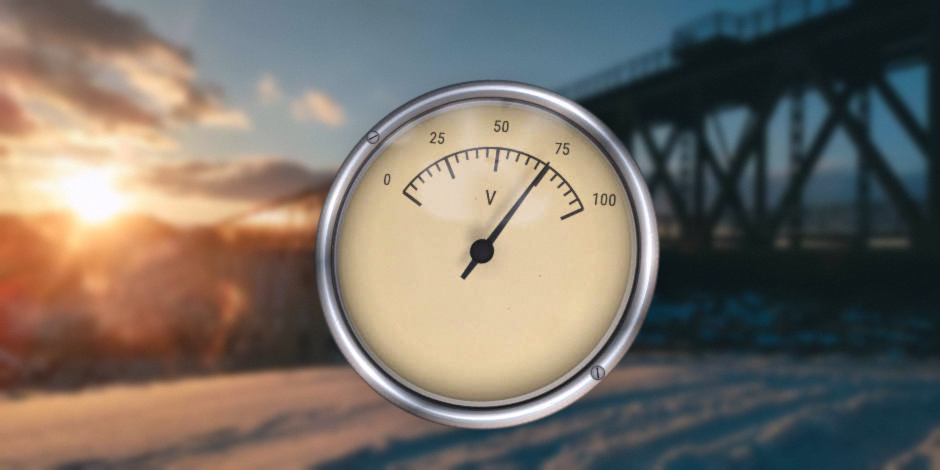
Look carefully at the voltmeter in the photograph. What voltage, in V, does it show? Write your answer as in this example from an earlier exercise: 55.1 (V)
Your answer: 75 (V)
